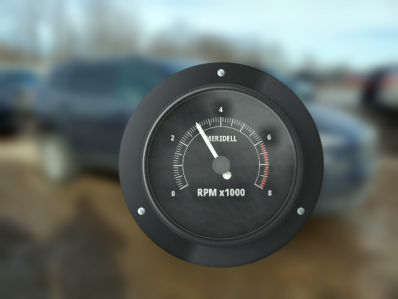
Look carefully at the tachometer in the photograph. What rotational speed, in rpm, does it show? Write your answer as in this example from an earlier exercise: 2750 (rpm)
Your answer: 3000 (rpm)
